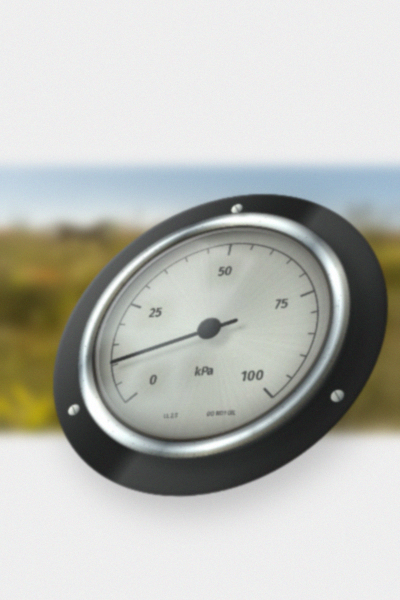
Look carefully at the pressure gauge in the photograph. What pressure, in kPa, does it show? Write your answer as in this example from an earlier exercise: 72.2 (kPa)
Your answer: 10 (kPa)
